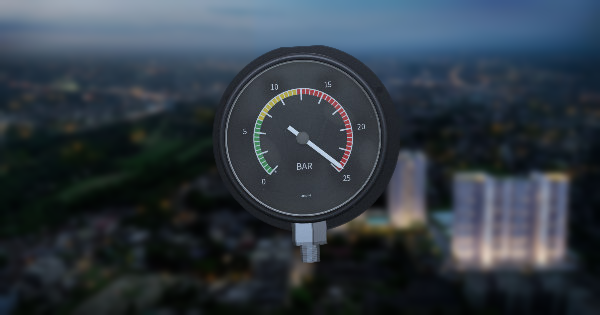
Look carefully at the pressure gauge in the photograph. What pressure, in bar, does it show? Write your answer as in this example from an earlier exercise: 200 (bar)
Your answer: 24.5 (bar)
